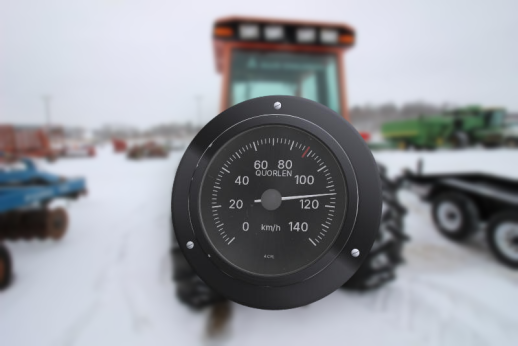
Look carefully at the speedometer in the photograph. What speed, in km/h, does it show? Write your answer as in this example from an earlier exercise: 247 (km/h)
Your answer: 114 (km/h)
